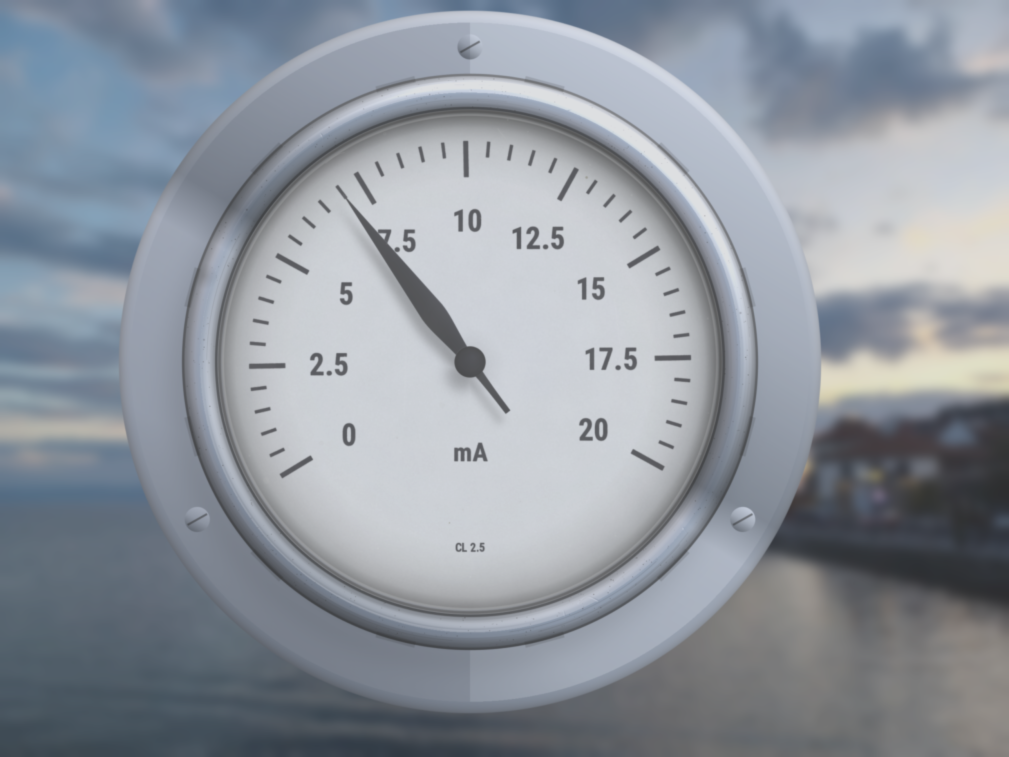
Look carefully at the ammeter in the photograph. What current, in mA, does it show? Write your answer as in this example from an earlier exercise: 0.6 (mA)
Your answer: 7 (mA)
